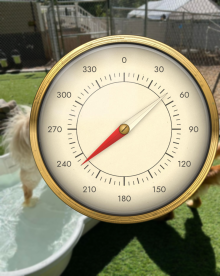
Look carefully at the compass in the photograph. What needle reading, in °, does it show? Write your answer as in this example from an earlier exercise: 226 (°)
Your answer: 230 (°)
